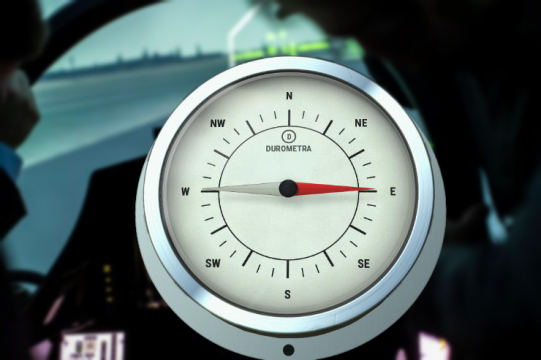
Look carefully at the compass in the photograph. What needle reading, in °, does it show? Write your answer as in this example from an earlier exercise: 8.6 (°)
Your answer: 90 (°)
